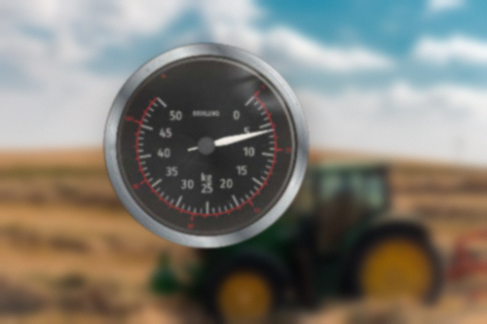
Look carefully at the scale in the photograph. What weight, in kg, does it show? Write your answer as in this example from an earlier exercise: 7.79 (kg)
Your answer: 6 (kg)
